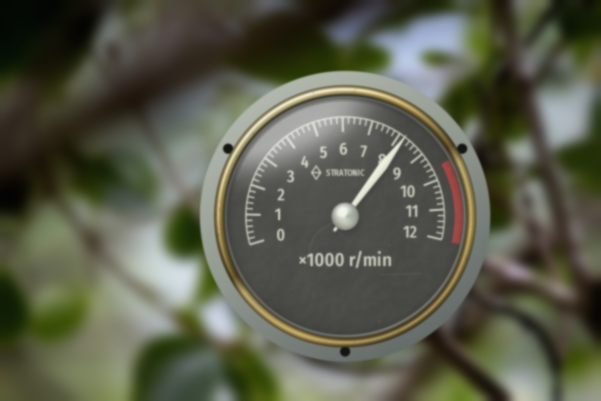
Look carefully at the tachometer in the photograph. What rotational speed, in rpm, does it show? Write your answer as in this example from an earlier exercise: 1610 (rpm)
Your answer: 8200 (rpm)
